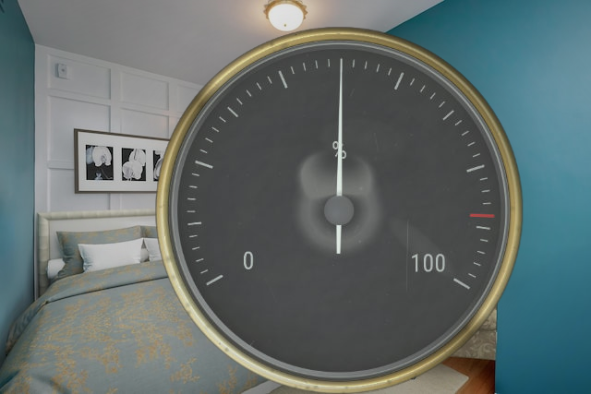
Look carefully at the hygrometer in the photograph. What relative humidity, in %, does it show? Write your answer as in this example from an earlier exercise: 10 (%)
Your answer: 50 (%)
